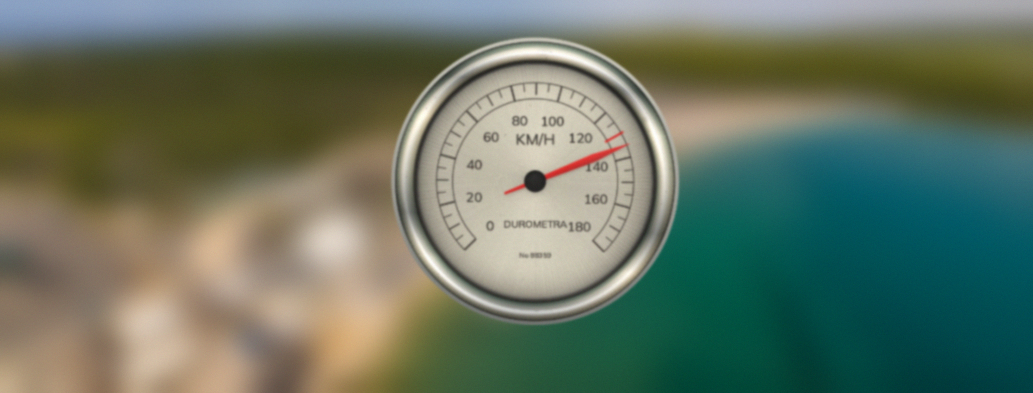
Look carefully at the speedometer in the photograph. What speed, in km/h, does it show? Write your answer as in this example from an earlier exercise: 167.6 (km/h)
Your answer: 135 (km/h)
